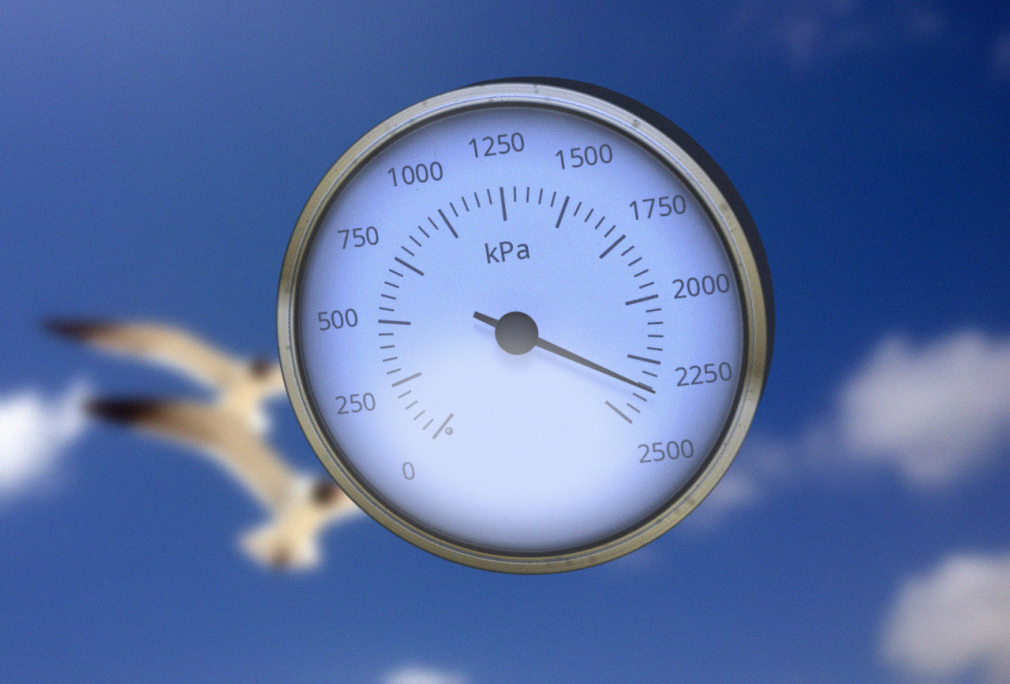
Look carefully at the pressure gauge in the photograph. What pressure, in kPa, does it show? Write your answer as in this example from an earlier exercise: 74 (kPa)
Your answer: 2350 (kPa)
